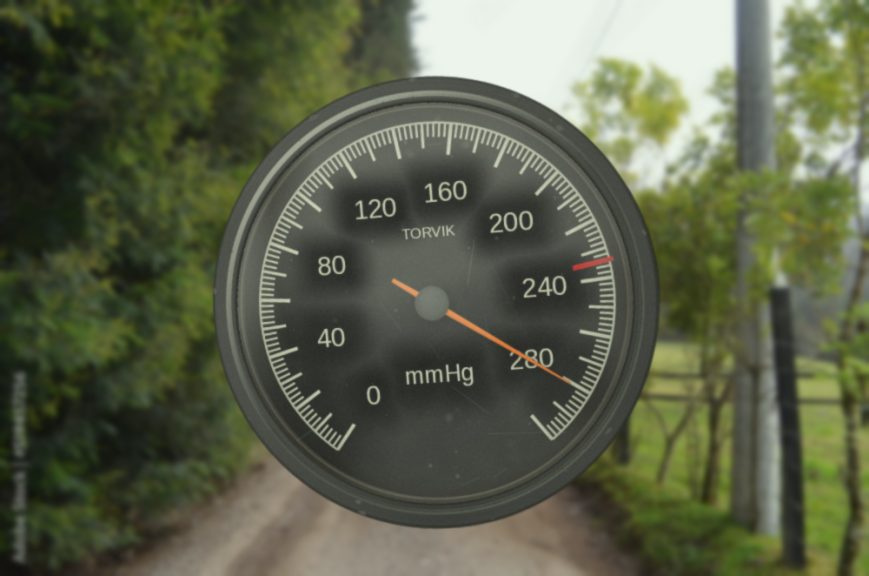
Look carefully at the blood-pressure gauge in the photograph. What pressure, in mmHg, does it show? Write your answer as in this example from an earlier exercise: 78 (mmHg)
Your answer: 280 (mmHg)
